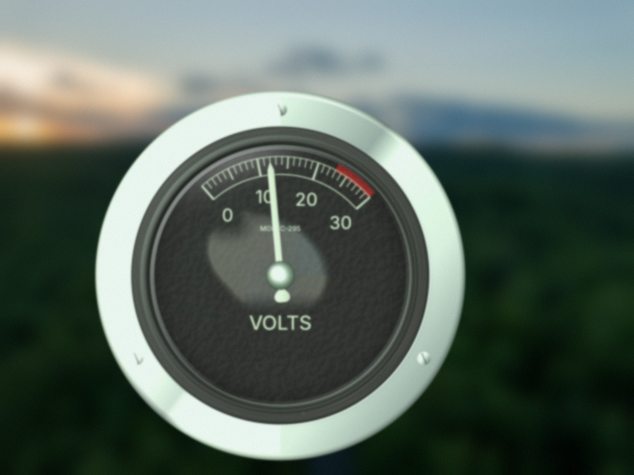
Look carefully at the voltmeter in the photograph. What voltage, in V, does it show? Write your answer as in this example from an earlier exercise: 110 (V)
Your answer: 12 (V)
